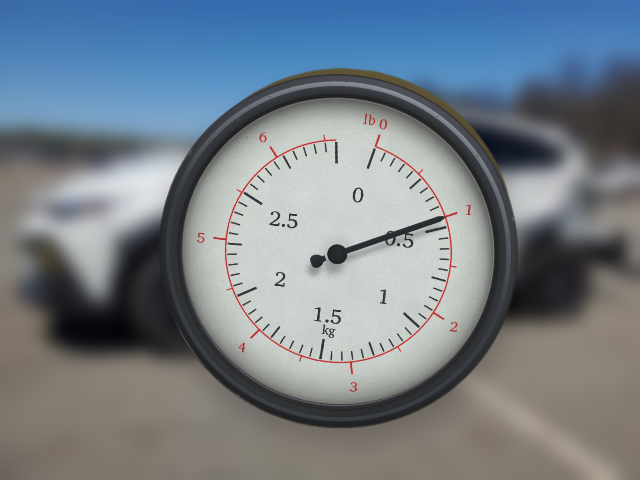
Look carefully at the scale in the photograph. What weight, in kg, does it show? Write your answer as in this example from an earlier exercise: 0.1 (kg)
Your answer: 0.45 (kg)
